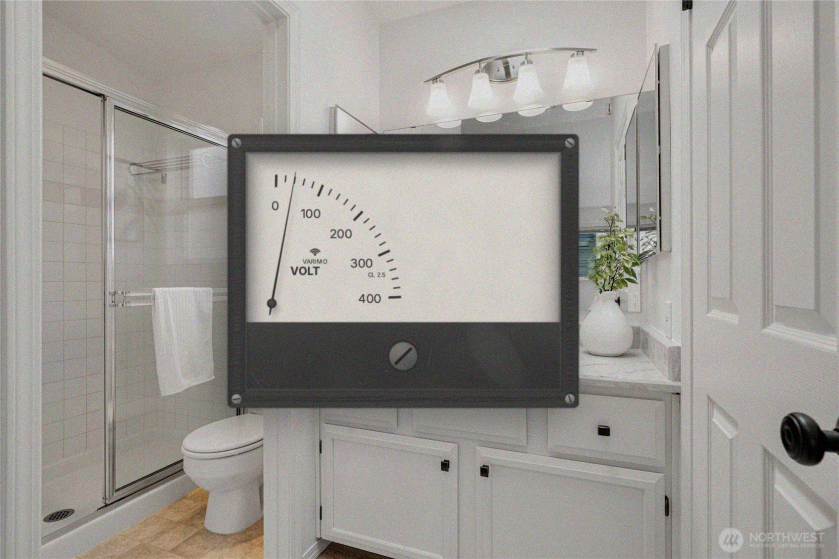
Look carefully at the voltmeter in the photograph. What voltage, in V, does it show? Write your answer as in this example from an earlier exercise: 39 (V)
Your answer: 40 (V)
